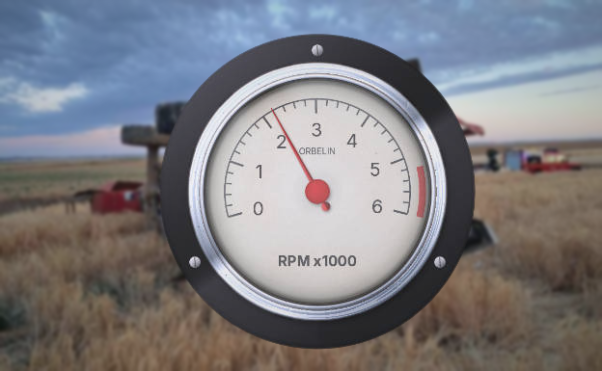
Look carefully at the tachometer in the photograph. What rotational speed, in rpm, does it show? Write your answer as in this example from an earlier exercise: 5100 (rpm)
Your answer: 2200 (rpm)
